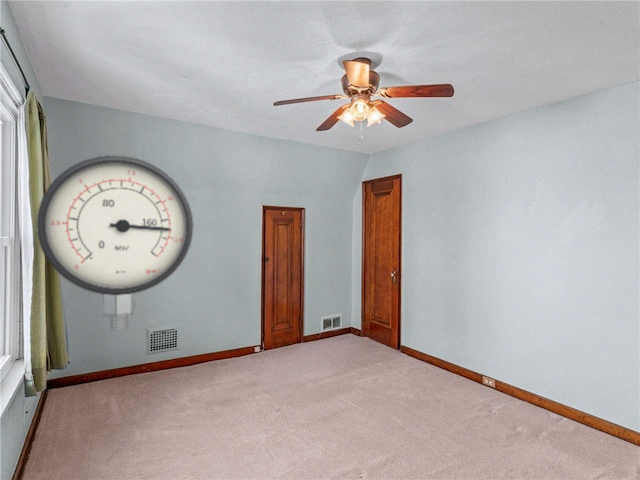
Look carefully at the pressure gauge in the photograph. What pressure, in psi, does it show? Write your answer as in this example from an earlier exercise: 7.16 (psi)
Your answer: 170 (psi)
